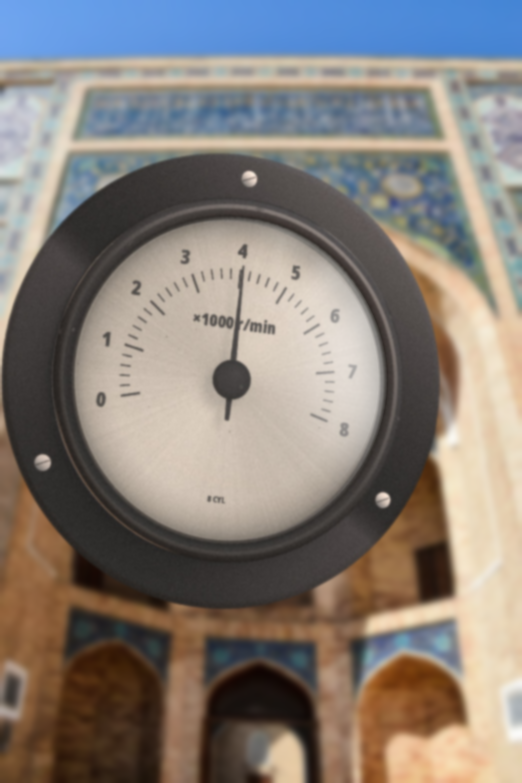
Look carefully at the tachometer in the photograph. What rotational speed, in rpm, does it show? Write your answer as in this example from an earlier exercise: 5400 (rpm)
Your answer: 4000 (rpm)
